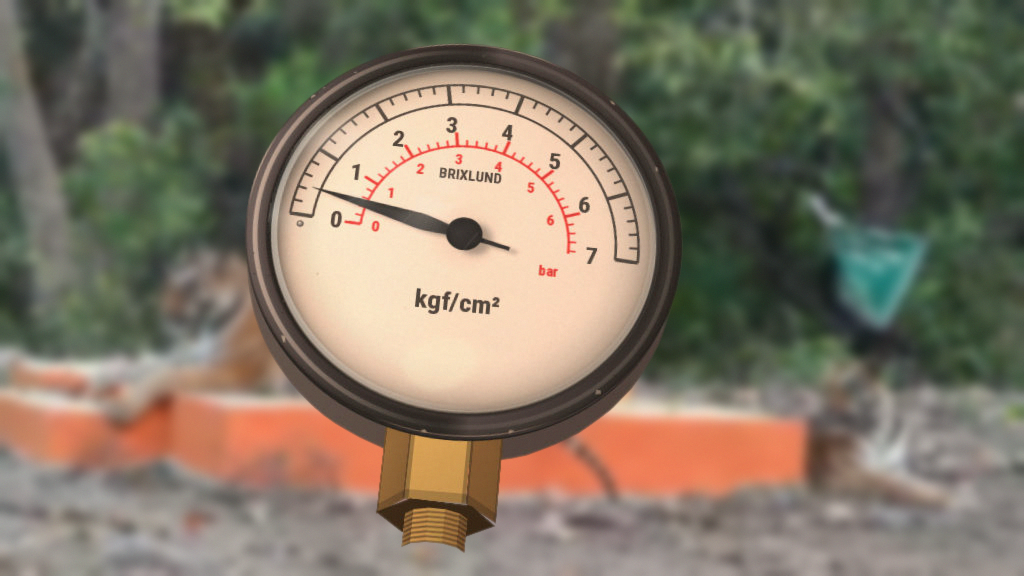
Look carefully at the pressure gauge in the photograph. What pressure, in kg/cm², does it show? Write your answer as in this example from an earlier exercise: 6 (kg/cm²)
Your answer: 0.4 (kg/cm²)
